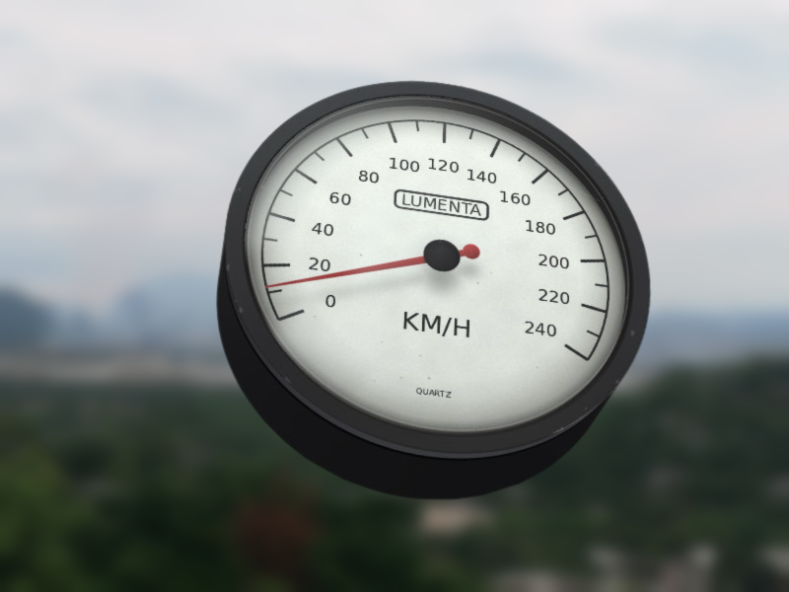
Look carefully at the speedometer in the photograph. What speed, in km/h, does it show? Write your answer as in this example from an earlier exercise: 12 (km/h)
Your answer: 10 (km/h)
